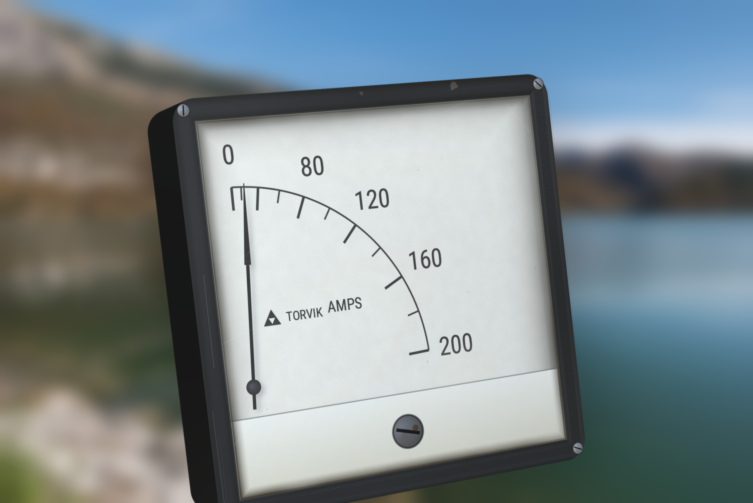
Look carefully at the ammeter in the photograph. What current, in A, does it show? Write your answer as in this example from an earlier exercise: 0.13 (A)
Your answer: 20 (A)
